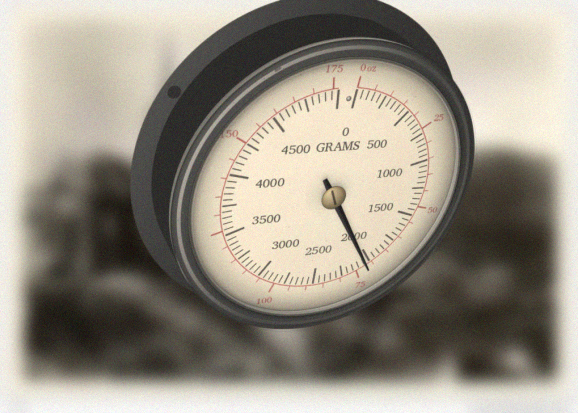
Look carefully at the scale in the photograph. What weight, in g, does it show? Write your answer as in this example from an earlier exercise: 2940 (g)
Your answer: 2050 (g)
